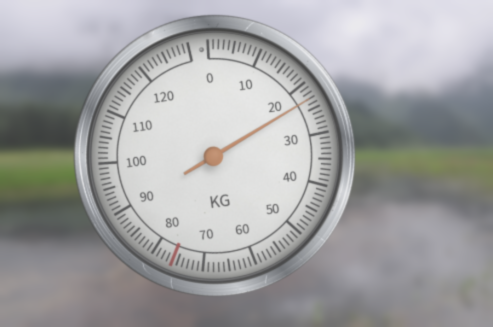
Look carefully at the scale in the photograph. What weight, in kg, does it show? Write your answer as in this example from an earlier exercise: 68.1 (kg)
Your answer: 23 (kg)
